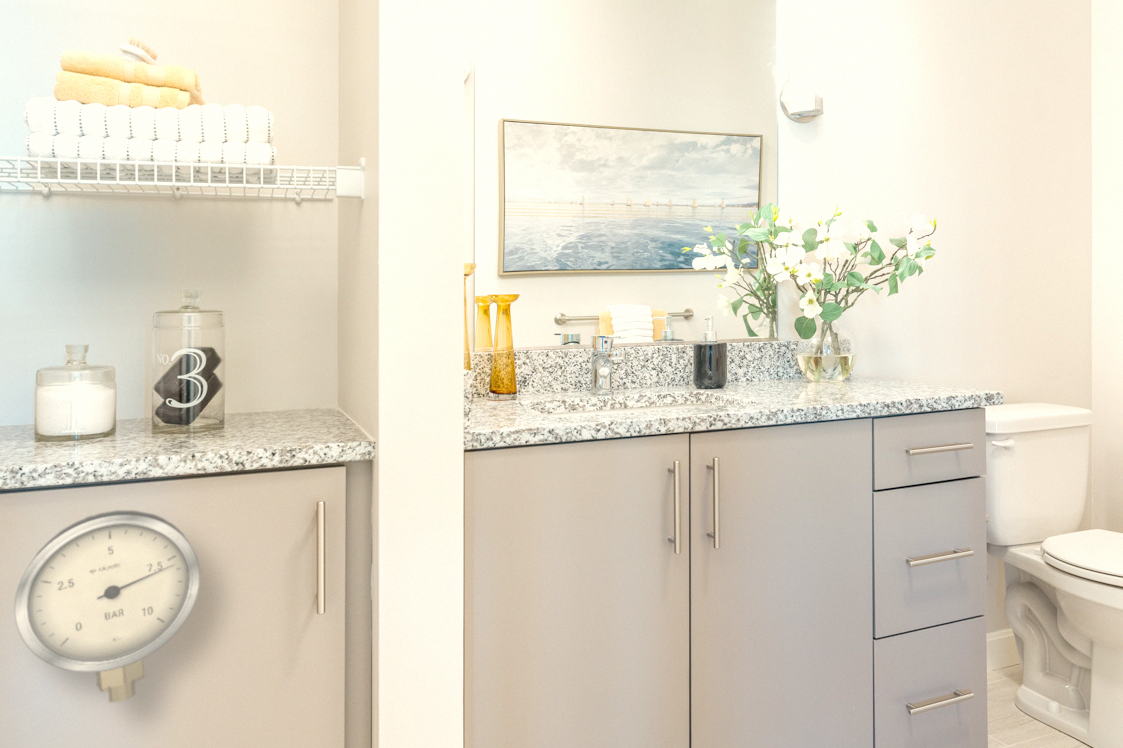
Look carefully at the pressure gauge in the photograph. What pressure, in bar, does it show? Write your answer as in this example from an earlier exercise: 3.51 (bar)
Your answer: 7.75 (bar)
